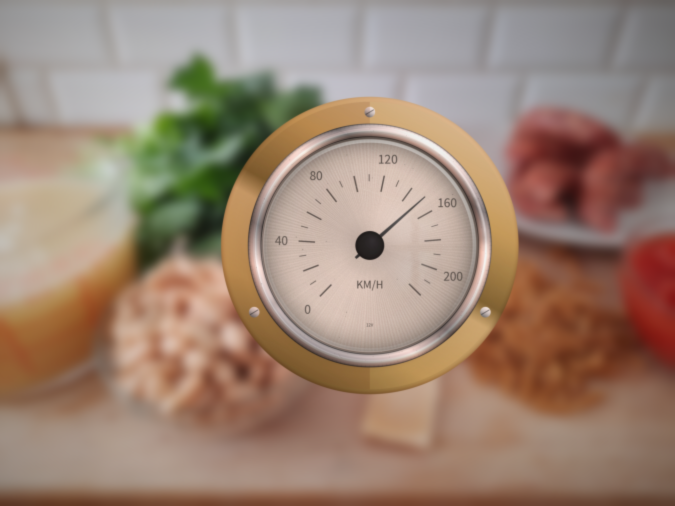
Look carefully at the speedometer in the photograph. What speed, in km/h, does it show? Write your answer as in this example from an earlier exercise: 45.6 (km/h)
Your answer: 150 (km/h)
